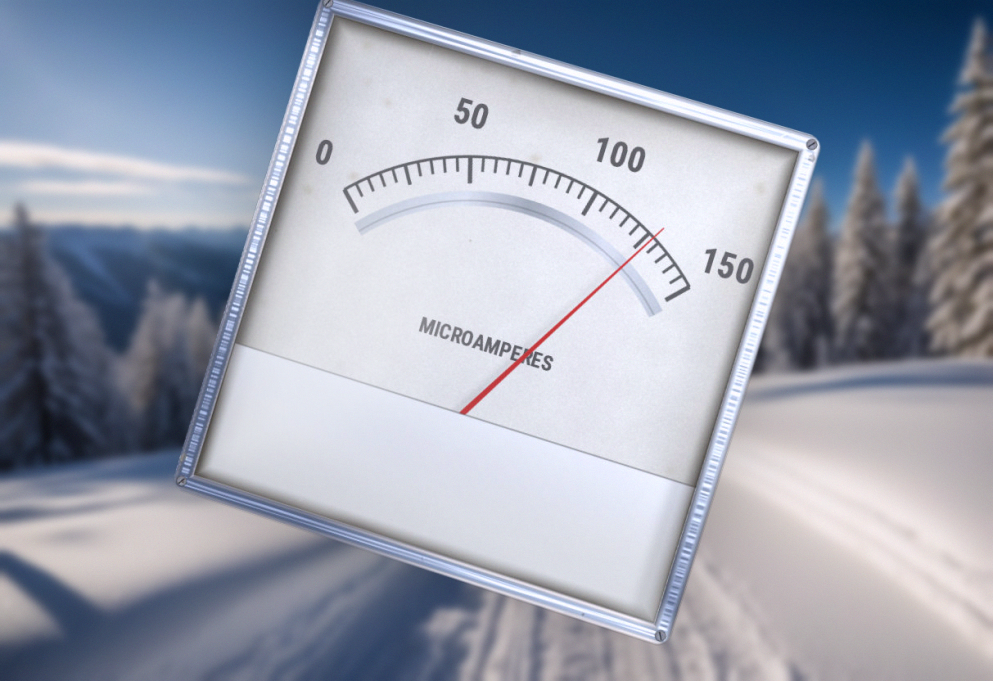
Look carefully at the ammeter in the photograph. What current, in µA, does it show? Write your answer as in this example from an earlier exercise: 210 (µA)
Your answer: 127.5 (µA)
